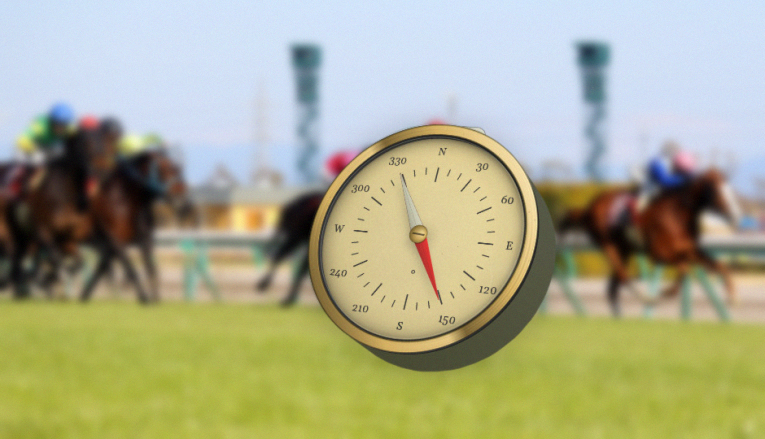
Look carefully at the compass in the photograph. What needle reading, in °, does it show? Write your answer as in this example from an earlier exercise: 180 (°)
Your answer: 150 (°)
